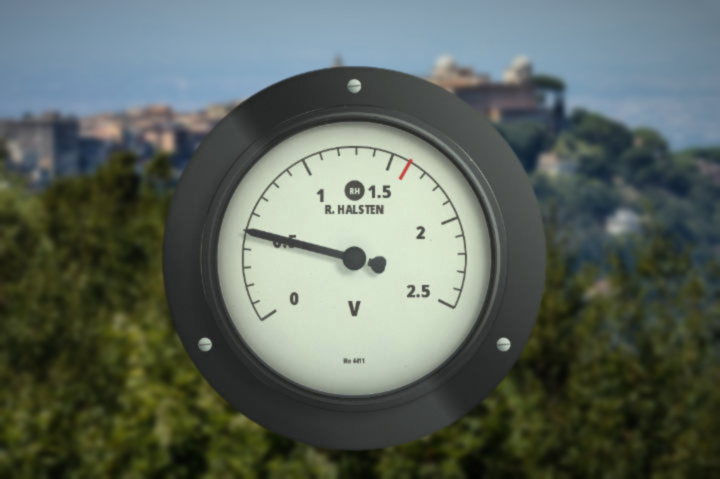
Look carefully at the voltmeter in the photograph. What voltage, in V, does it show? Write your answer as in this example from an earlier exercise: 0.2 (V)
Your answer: 0.5 (V)
